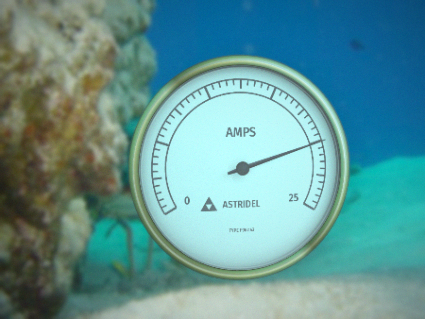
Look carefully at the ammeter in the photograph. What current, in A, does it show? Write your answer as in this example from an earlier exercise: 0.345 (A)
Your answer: 20 (A)
